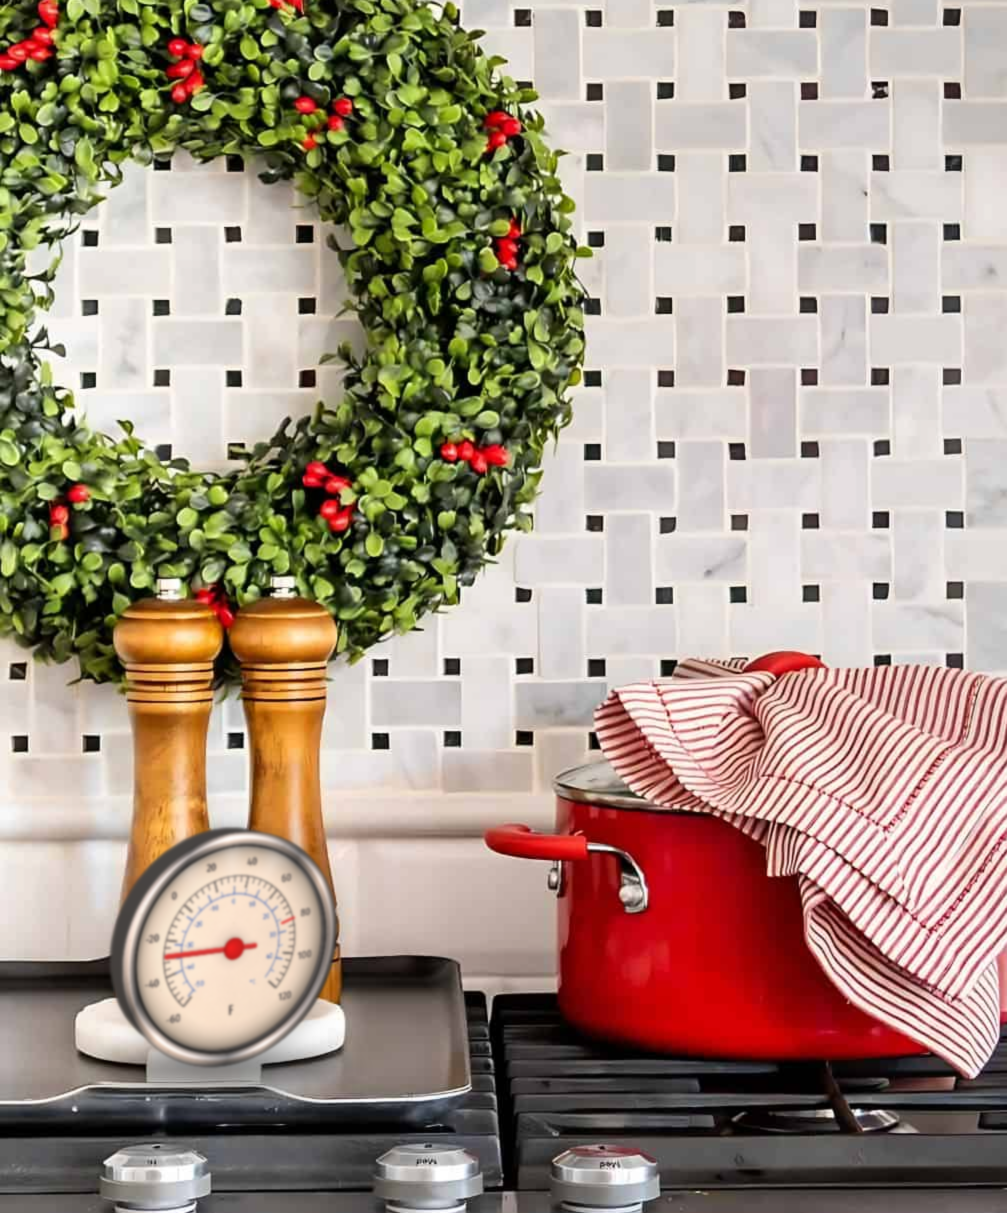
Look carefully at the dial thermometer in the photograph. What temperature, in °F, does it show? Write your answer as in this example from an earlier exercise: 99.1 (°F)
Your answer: -28 (°F)
